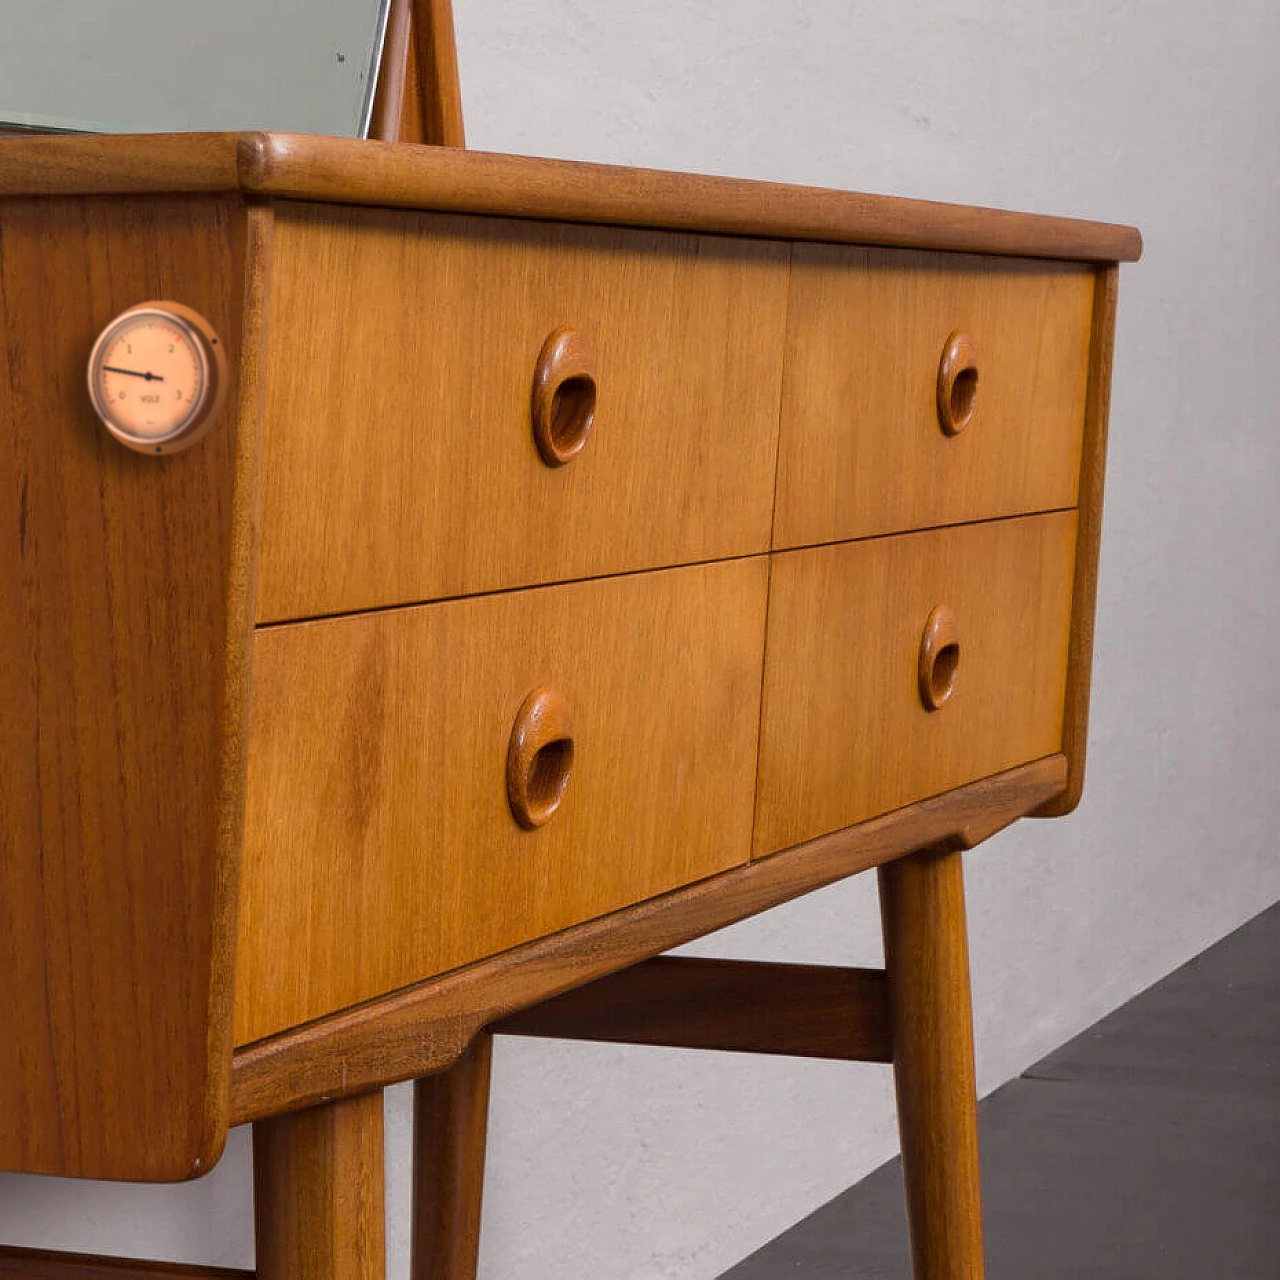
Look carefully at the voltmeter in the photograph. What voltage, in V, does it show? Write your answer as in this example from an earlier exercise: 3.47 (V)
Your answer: 0.5 (V)
